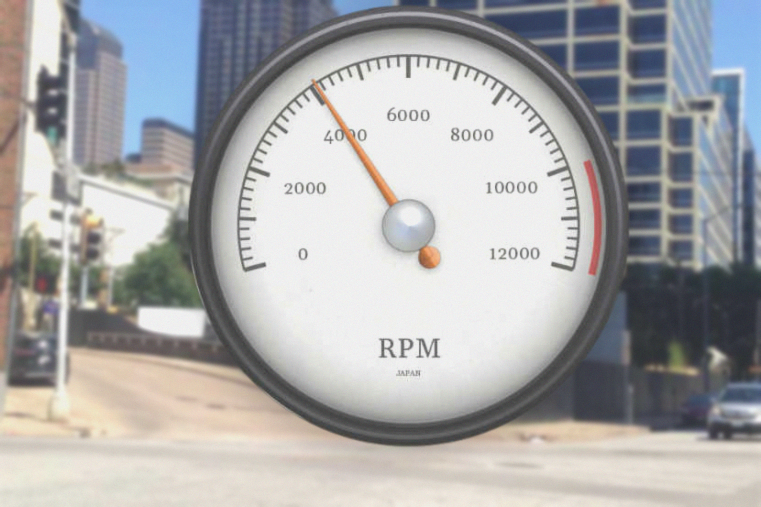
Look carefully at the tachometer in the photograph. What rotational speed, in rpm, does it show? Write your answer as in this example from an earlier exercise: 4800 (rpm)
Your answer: 4100 (rpm)
